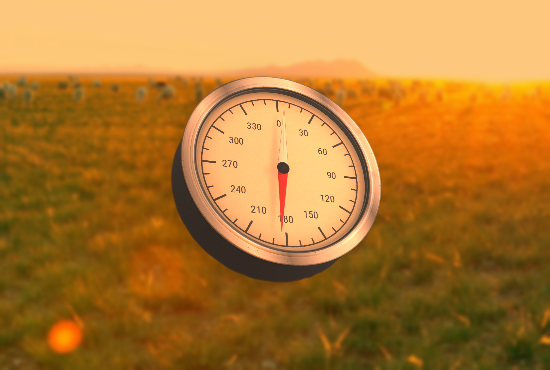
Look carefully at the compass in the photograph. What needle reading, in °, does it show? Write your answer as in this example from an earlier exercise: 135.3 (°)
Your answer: 185 (°)
